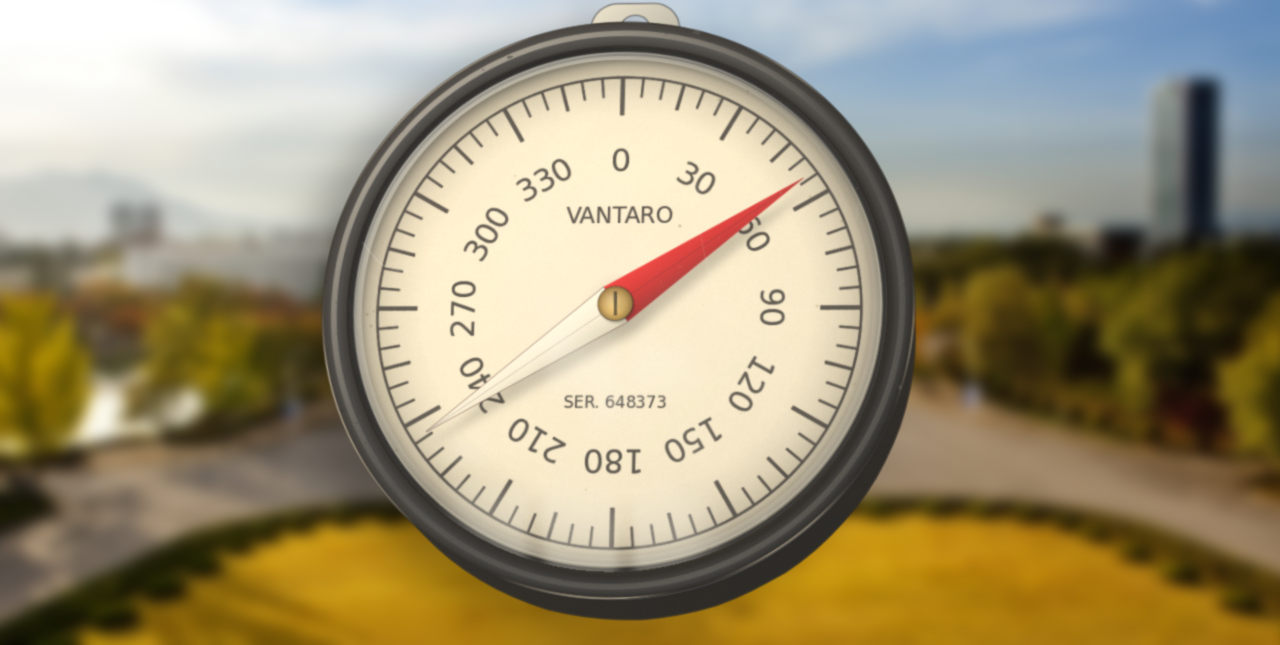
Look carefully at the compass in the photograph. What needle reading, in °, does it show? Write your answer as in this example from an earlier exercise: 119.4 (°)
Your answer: 55 (°)
